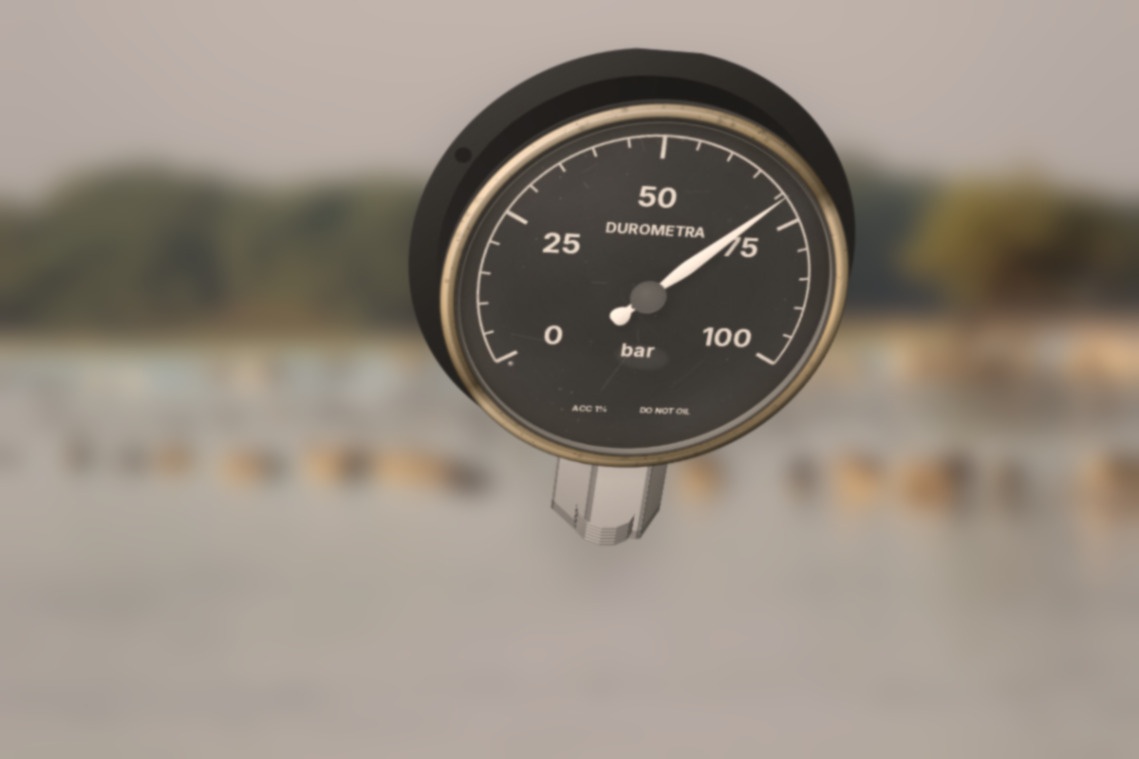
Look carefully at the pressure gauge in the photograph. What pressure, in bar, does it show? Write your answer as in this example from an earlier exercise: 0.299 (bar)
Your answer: 70 (bar)
